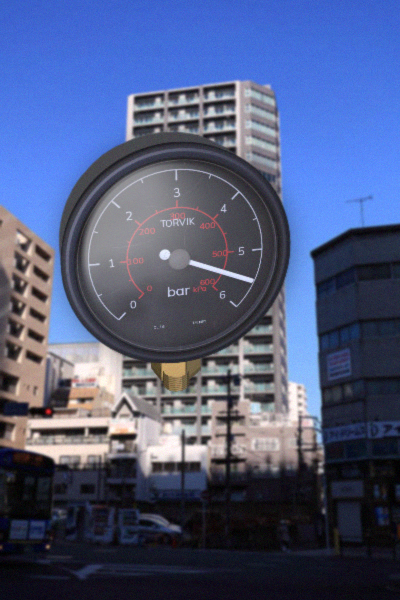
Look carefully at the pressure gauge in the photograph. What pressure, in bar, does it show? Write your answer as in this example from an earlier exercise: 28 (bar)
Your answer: 5.5 (bar)
